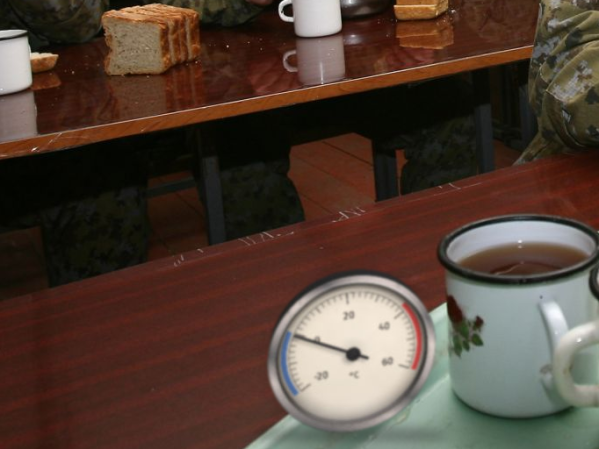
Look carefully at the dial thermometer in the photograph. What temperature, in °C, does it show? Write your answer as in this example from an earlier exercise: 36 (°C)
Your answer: 0 (°C)
